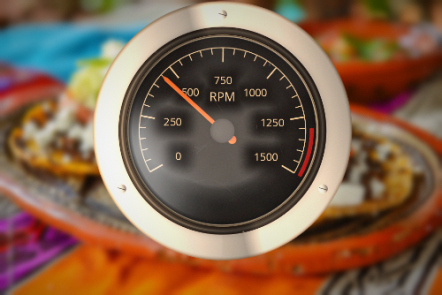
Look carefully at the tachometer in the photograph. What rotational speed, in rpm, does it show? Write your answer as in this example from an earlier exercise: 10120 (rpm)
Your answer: 450 (rpm)
